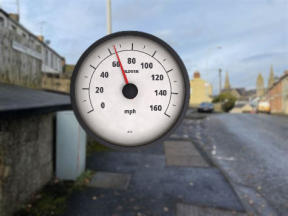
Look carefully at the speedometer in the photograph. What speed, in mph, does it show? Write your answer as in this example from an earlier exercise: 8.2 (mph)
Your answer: 65 (mph)
